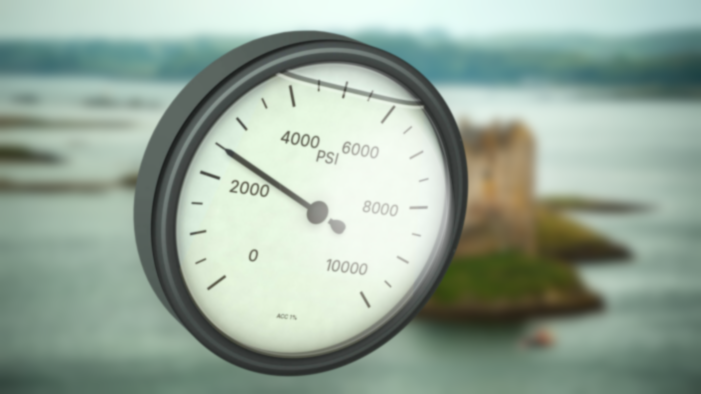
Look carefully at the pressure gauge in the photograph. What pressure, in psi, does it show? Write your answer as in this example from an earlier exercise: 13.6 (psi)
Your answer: 2500 (psi)
